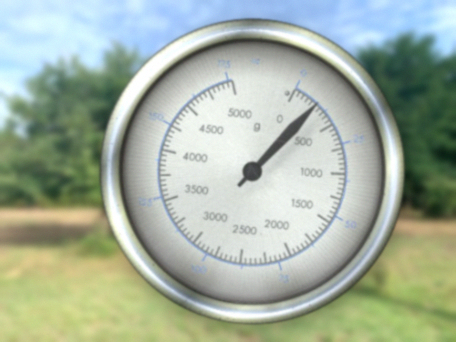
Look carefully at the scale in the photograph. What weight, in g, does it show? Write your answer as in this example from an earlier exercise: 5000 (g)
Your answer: 250 (g)
